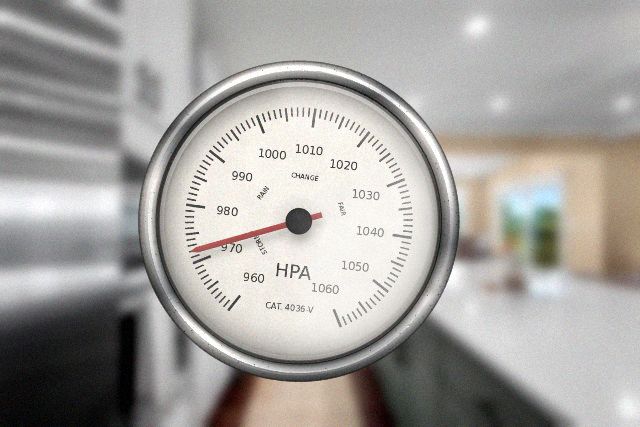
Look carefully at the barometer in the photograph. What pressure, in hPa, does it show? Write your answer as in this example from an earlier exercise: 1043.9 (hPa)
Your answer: 972 (hPa)
